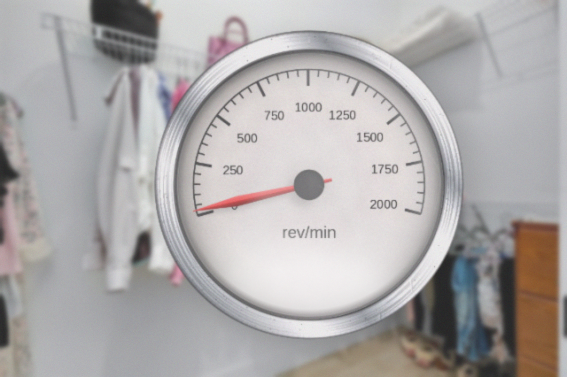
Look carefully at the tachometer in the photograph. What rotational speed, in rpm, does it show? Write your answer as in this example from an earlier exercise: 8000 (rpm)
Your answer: 25 (rpm)
